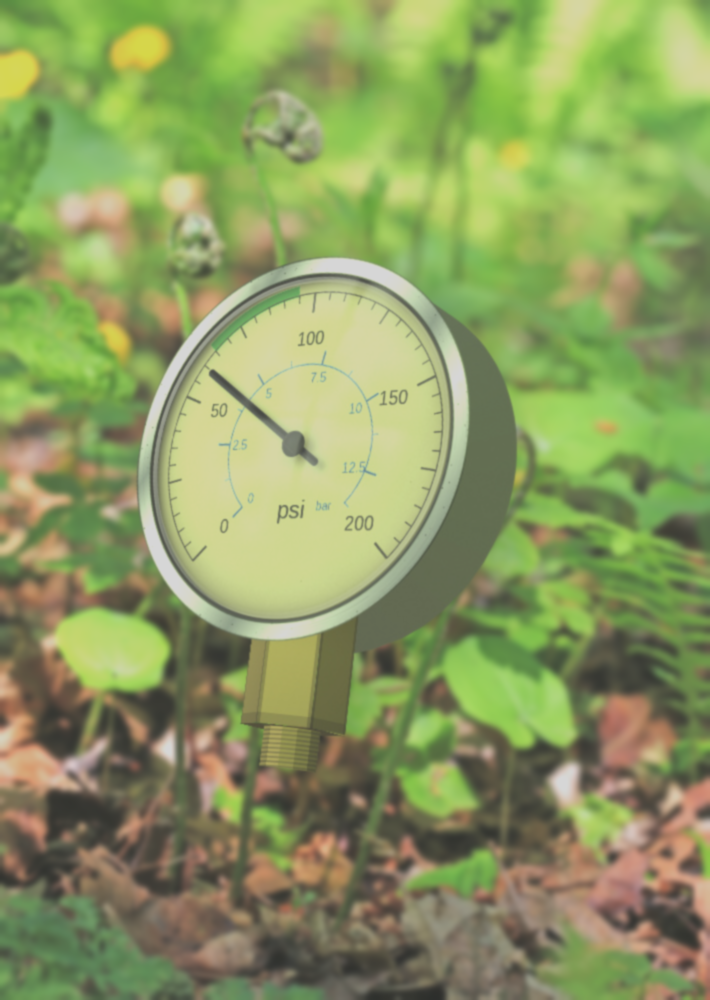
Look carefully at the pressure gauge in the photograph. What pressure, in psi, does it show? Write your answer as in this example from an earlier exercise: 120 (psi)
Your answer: 60 (psi)
